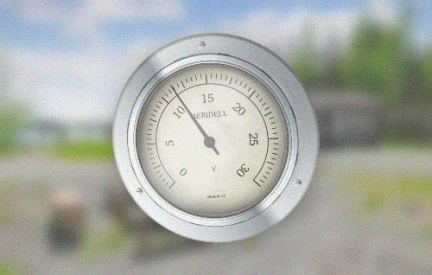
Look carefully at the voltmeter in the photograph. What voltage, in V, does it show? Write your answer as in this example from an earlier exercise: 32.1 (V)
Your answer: 11.5 (V)
